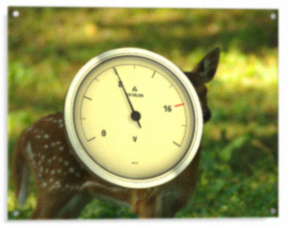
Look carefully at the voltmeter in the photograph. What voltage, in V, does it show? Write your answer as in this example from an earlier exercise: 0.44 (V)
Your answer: 8 (V)
